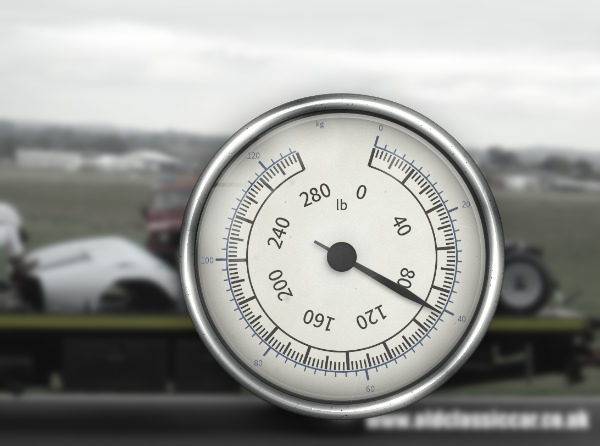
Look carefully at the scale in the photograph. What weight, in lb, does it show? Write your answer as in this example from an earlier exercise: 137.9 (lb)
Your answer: 90 (lb)
